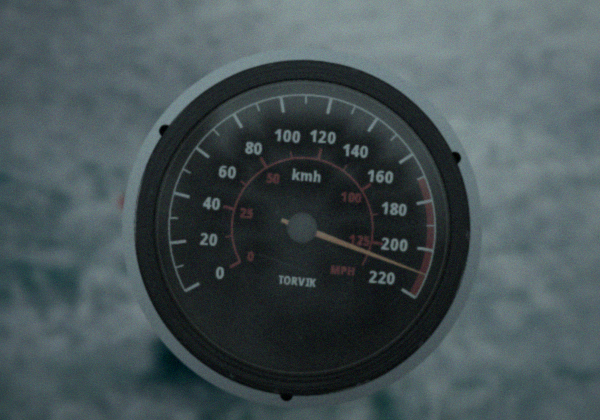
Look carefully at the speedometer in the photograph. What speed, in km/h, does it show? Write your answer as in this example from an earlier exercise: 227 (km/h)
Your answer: 210 (km/h)
